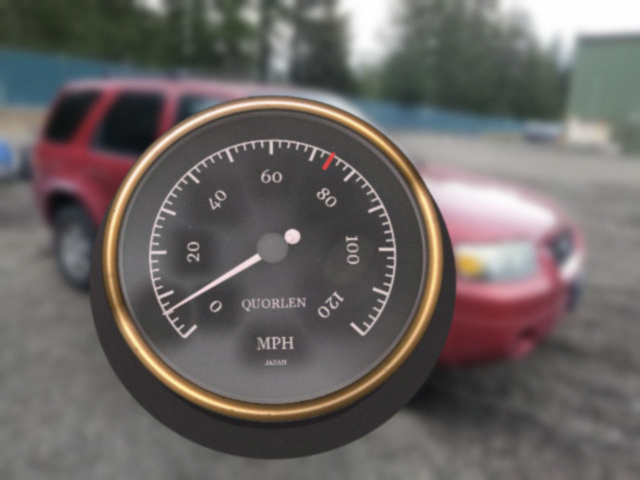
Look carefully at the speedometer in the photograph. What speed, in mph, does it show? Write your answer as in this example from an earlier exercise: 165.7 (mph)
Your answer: 6 (mph)
